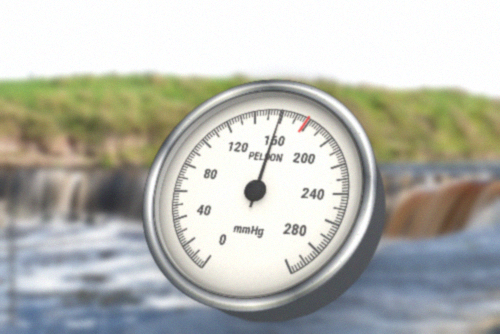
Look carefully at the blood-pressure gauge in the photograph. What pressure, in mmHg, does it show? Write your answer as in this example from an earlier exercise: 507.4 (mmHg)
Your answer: 160 (mmHg)
